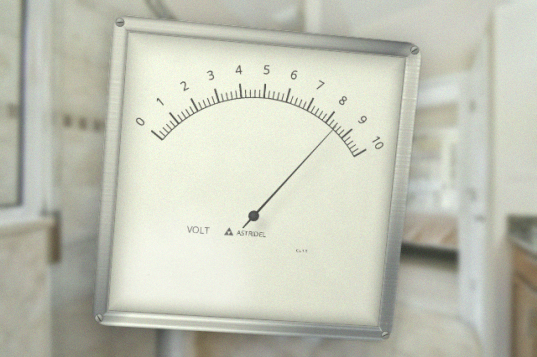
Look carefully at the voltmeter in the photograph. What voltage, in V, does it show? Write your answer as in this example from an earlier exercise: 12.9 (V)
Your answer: 8.4 (V)
